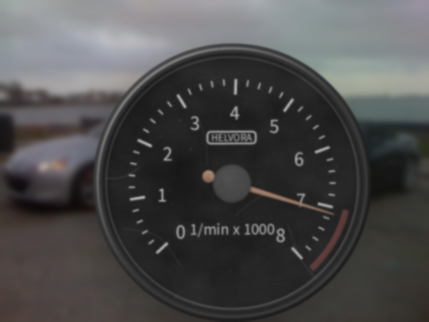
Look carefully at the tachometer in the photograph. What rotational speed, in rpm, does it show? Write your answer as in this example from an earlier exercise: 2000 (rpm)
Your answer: 7100 (rpm)
